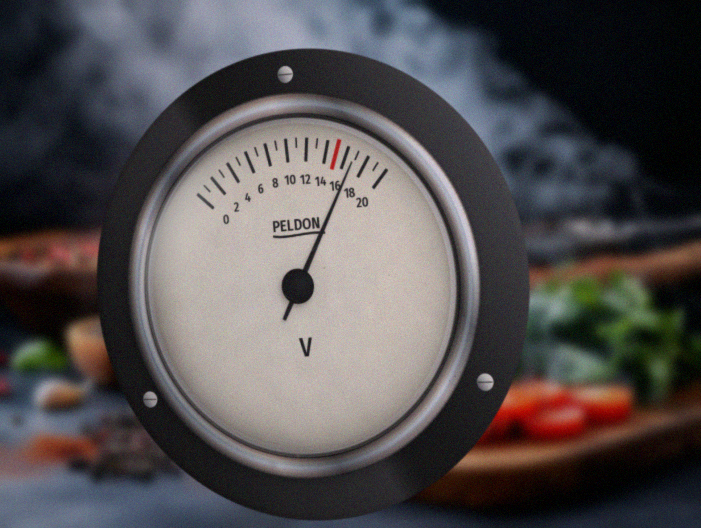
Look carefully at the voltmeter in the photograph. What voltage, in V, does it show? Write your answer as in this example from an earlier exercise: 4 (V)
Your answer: 17 (V)
